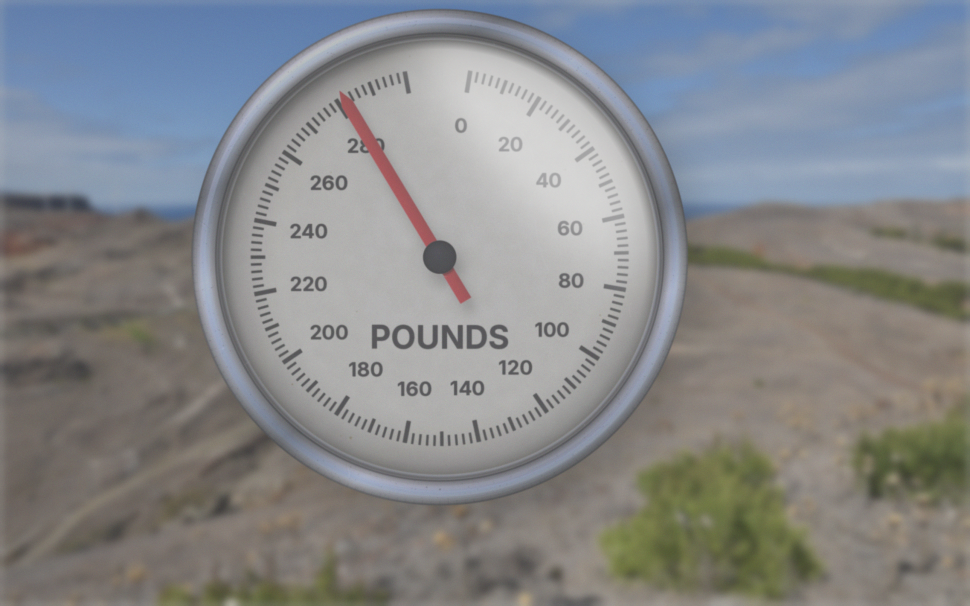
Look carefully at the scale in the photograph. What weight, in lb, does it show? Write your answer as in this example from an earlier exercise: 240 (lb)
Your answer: 282 (lb)
